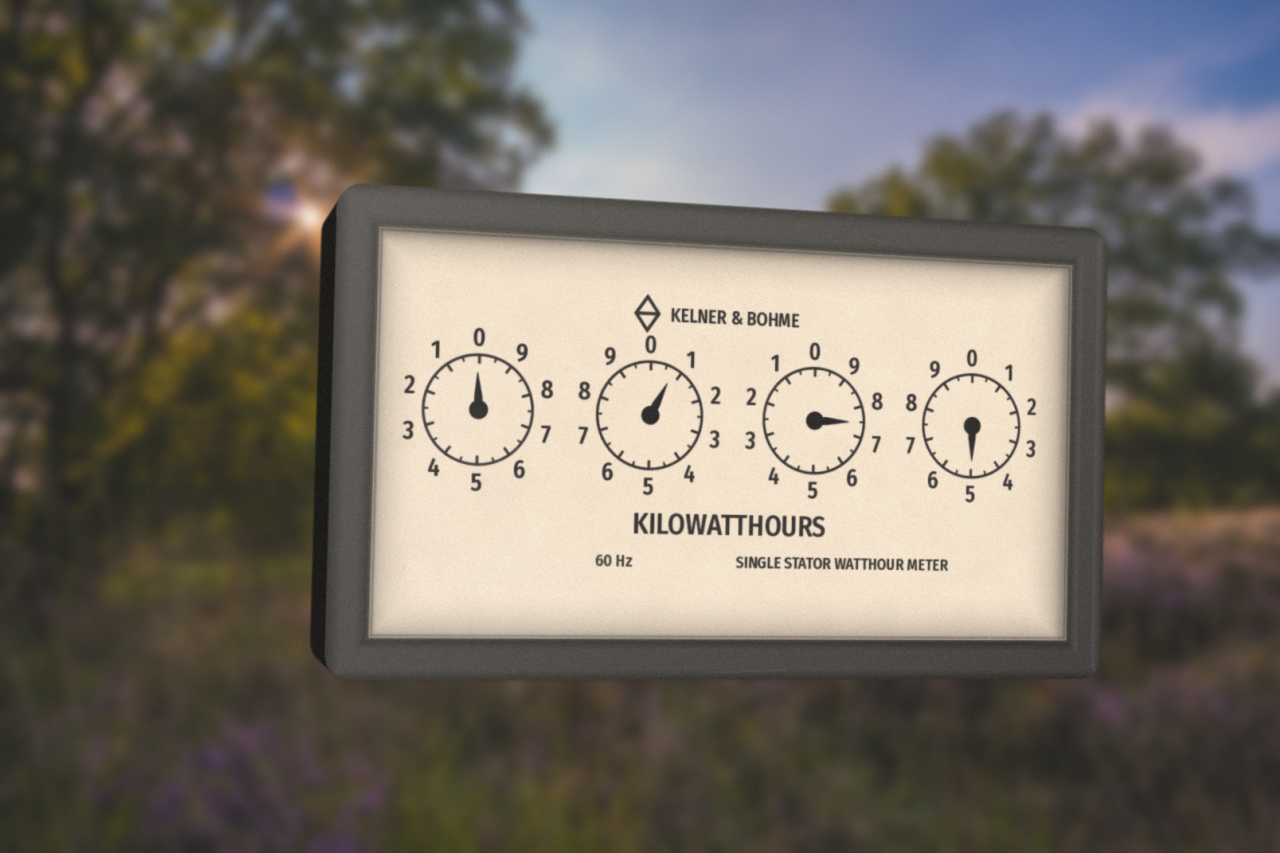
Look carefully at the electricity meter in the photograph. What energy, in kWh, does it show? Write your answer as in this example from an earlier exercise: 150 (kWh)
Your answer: 75 (kWh)
